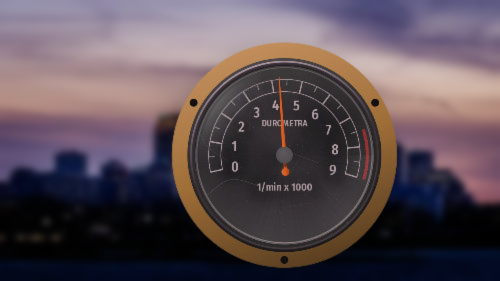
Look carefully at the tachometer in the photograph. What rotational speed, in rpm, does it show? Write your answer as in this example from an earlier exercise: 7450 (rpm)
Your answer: 4250 (rpm)
